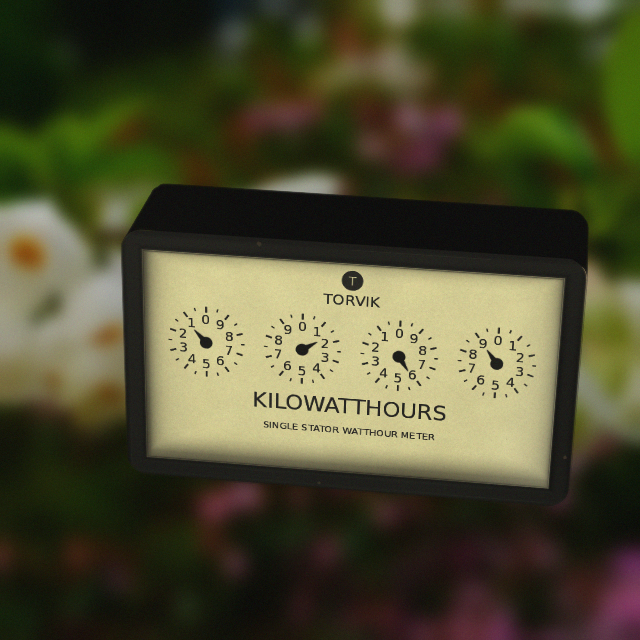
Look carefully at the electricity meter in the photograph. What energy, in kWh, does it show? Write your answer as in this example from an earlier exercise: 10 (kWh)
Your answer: 1159 (kWh)
